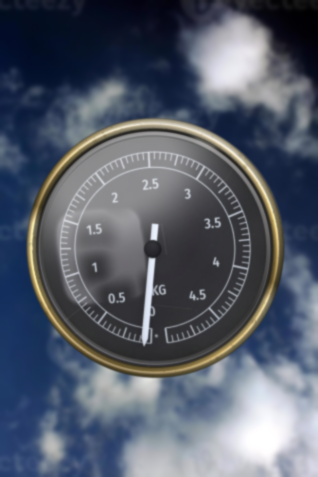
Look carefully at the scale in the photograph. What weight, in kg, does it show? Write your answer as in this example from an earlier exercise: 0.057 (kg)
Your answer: 0.05 (kg)
